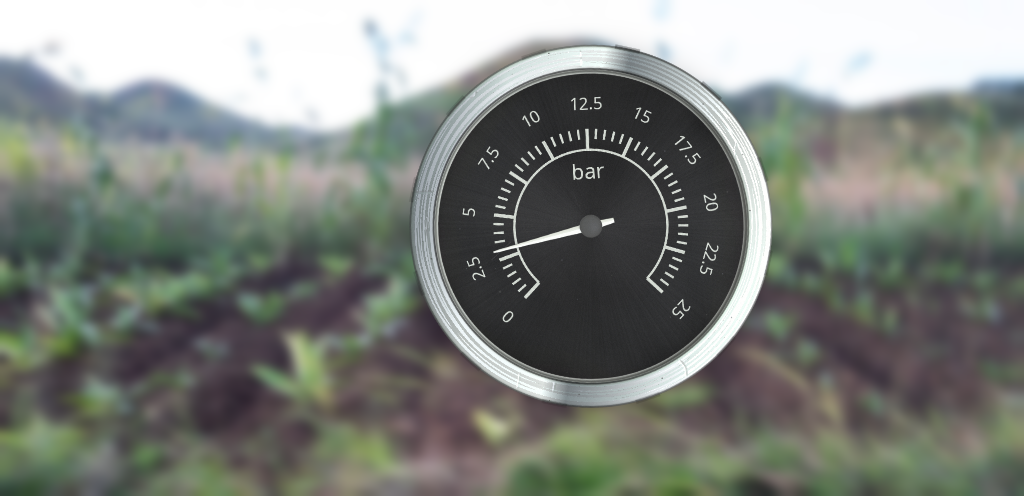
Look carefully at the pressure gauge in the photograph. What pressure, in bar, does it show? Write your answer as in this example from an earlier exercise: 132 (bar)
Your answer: 3 (bar)
